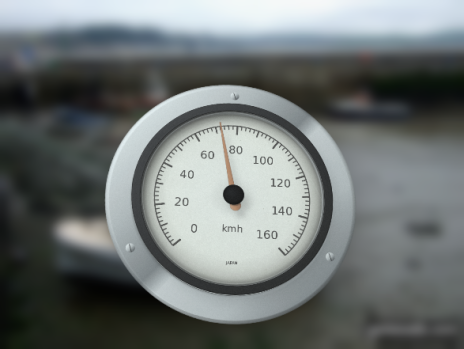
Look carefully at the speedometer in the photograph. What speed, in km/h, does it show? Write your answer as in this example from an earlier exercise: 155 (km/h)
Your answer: 72 (km/h)
